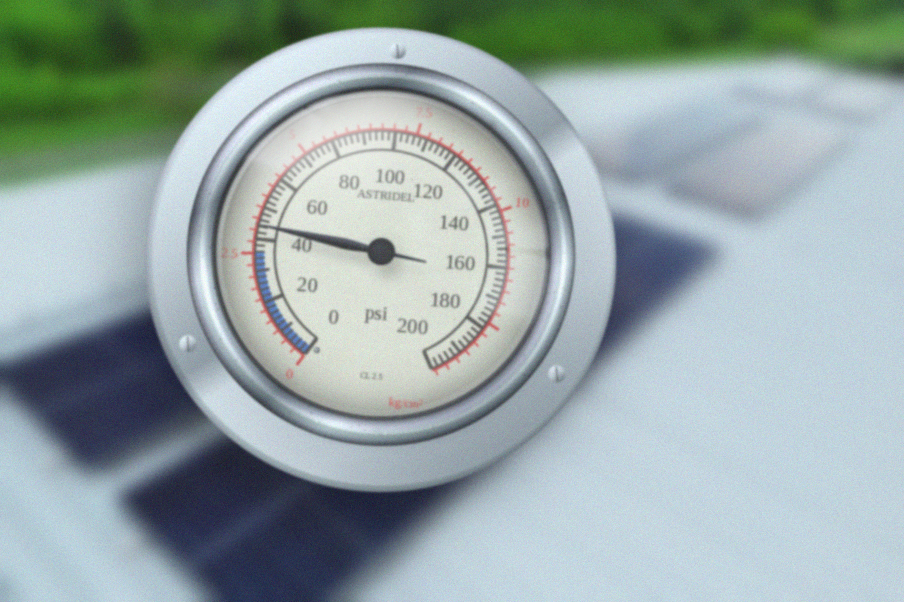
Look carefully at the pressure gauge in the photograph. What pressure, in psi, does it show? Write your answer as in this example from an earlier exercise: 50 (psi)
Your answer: 44 (psi)
